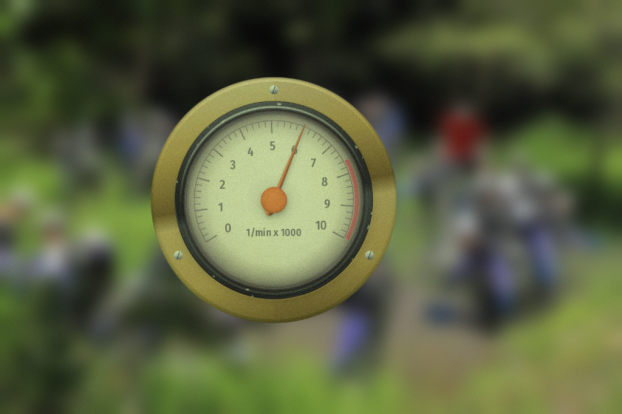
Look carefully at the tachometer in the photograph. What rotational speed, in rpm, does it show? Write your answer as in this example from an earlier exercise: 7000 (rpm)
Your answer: 6000 (rpm)
